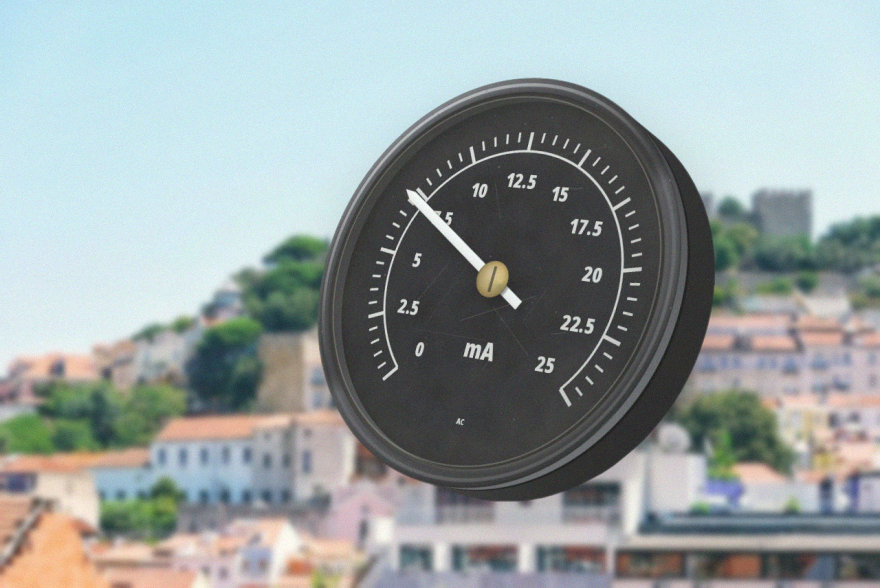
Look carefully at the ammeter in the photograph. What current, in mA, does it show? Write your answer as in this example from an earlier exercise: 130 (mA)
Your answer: 7.25 (mA)
